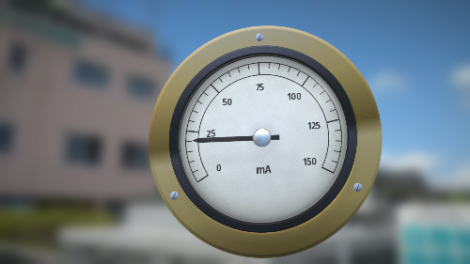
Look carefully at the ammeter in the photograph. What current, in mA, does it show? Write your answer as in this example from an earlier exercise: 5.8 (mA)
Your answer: 20 (mA)
